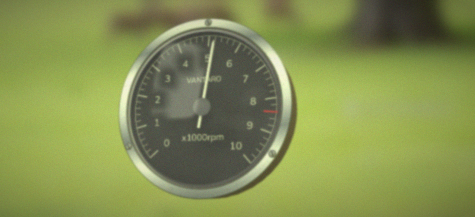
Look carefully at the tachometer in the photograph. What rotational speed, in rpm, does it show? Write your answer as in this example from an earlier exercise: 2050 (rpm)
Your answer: 5200 (rpm)
